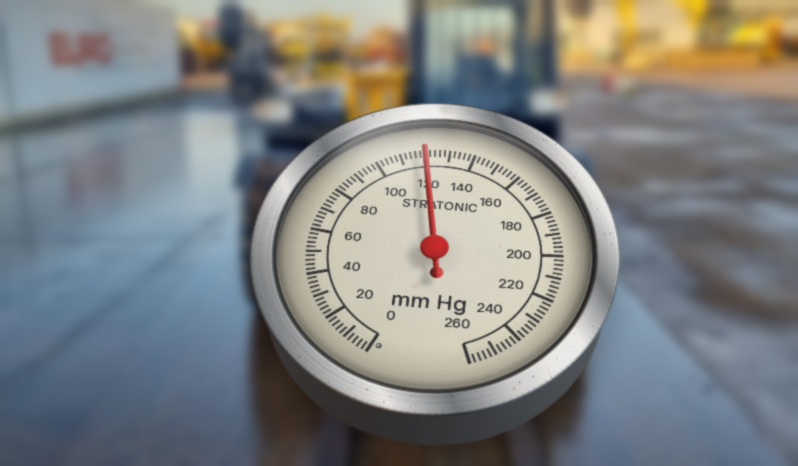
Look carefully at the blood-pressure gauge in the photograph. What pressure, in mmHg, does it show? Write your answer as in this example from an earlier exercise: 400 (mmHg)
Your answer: 120 (mmHg)
